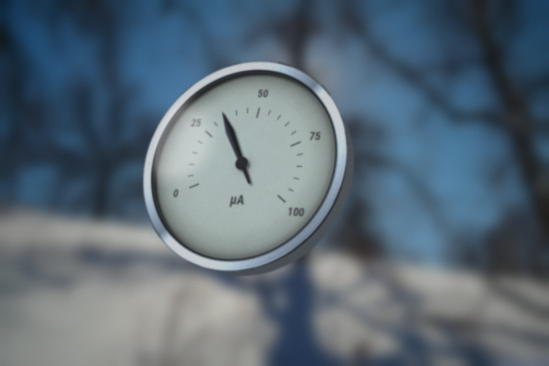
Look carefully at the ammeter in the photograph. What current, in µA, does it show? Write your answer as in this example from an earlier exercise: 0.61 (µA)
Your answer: 35 (µA)
